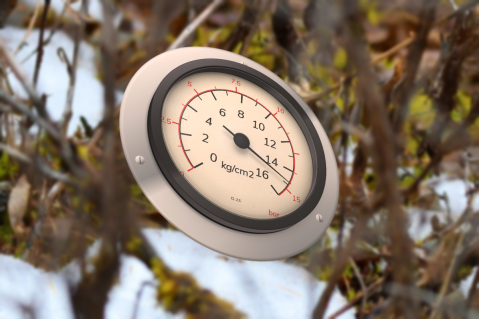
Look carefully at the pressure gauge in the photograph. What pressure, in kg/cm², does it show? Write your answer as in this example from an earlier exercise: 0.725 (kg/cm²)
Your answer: 15 (kg/cm²)
